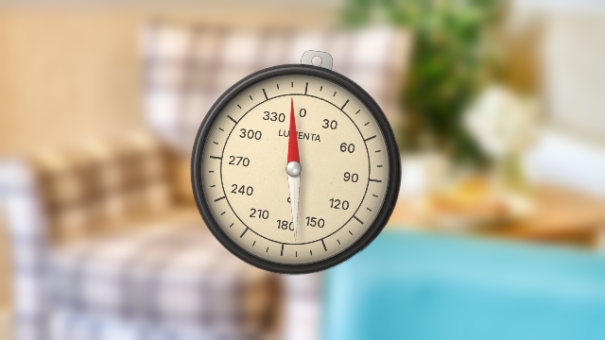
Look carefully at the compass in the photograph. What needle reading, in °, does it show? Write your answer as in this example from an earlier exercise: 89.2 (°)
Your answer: 350 (°)
